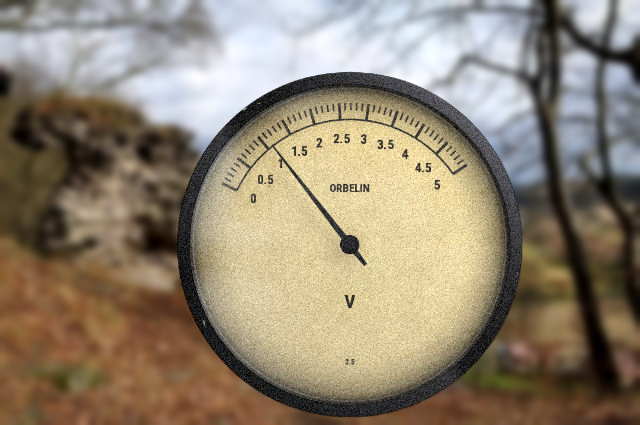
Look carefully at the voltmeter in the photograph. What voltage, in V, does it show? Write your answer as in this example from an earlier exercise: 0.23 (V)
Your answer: 1.1 (V)
